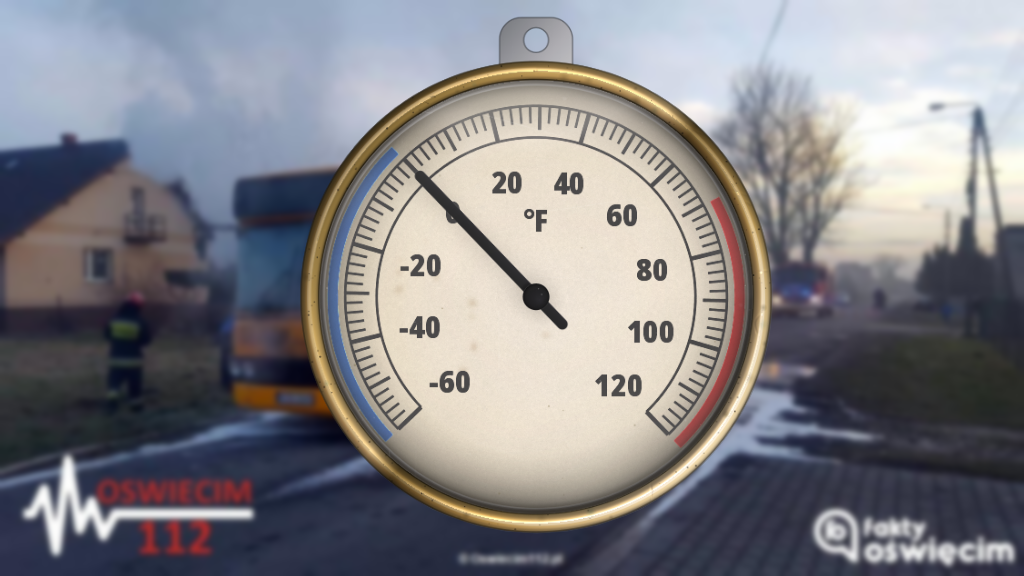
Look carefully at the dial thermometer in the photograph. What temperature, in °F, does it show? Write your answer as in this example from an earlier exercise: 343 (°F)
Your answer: 0 (°F)
